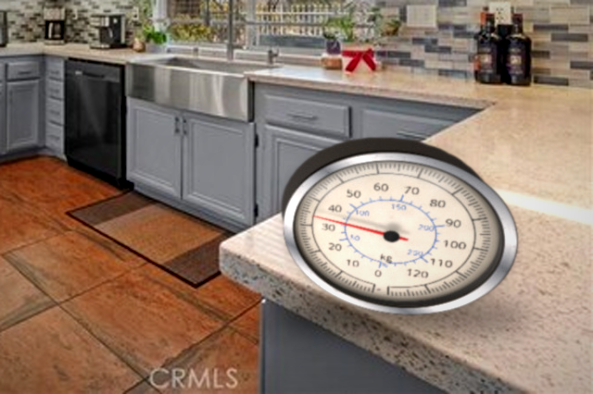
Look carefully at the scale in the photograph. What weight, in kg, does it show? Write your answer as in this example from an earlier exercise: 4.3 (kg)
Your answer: 35 (kg)
